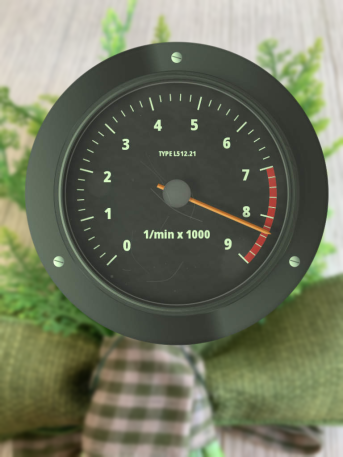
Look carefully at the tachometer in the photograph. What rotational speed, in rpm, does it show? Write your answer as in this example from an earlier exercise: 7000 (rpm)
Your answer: 8300 (rpm)
